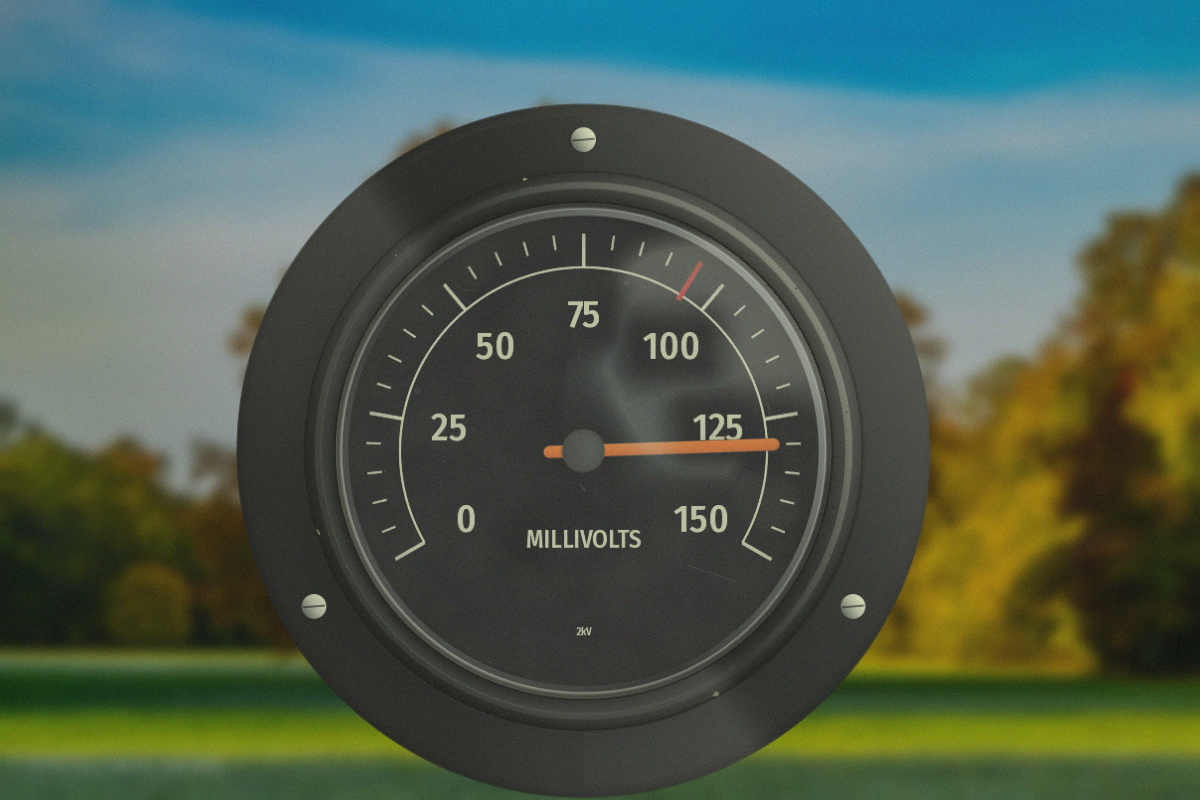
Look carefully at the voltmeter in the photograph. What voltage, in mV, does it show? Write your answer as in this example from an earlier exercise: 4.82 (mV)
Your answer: 130 (mV)
